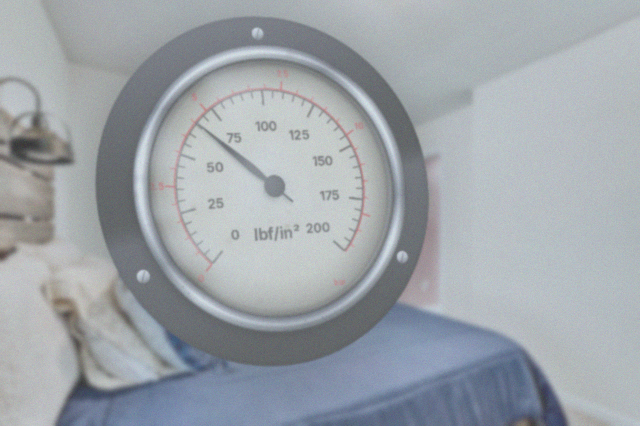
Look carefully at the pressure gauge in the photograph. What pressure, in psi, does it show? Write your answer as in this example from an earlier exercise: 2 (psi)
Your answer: 65 (psi)
